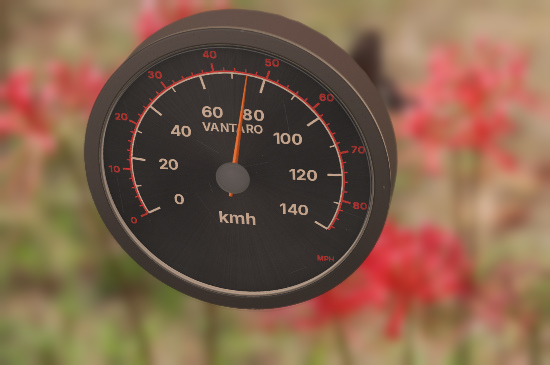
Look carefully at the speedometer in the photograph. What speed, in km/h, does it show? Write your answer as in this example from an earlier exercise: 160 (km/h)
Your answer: 75 (km/h)
